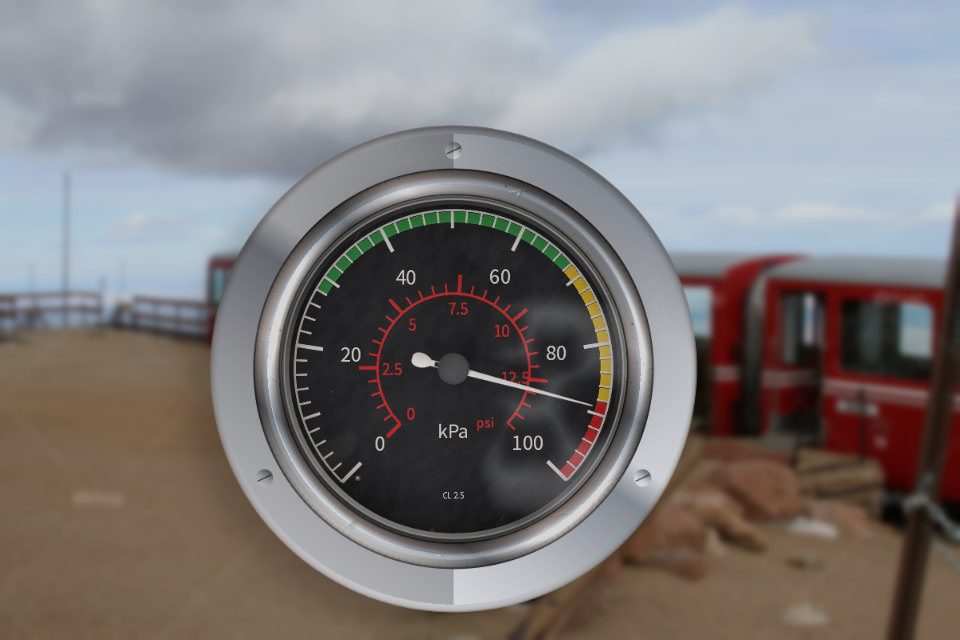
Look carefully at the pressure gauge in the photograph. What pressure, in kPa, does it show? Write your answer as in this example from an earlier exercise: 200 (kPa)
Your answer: 89 (kPa)
